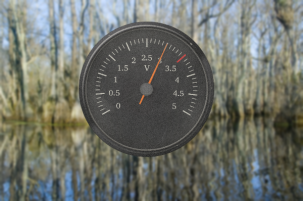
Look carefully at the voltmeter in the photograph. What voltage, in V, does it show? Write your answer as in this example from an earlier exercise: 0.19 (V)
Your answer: 3 (V)
